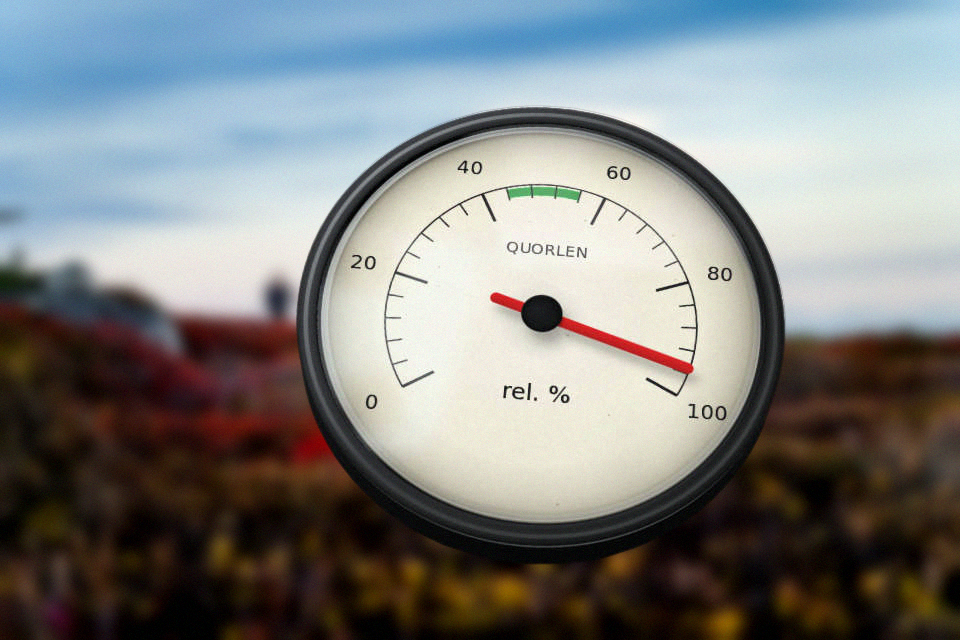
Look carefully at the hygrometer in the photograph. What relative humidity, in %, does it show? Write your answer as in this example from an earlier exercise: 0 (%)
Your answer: 96 (%)
